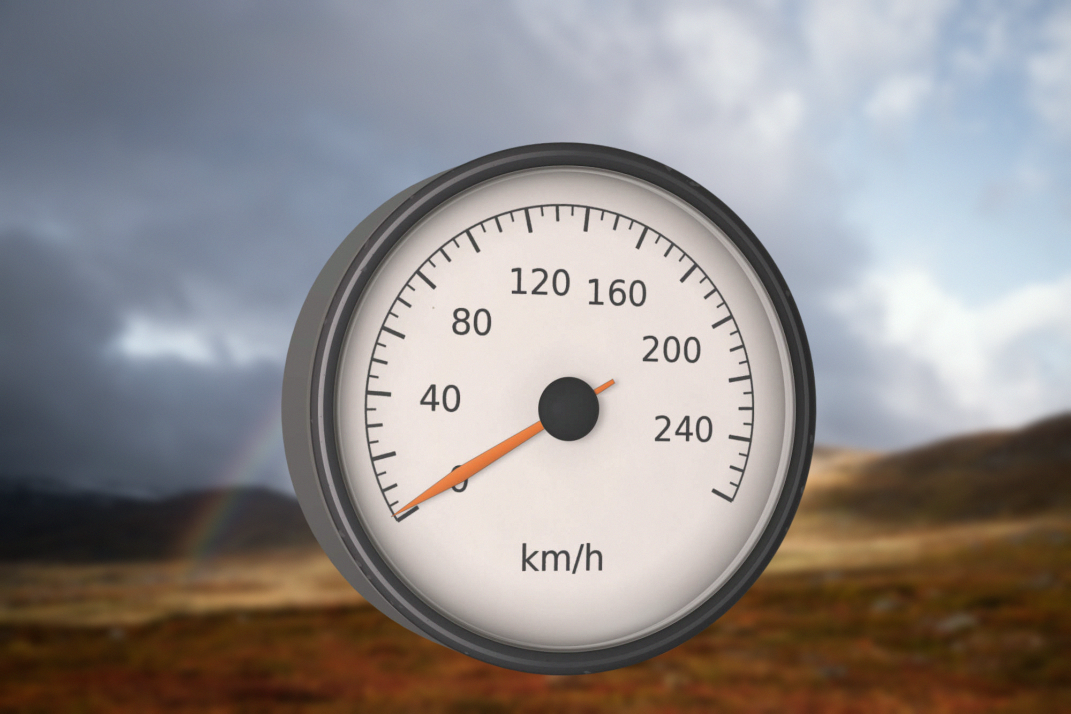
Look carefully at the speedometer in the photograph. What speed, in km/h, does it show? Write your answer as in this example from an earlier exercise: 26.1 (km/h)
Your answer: 2.5 (km/h)
